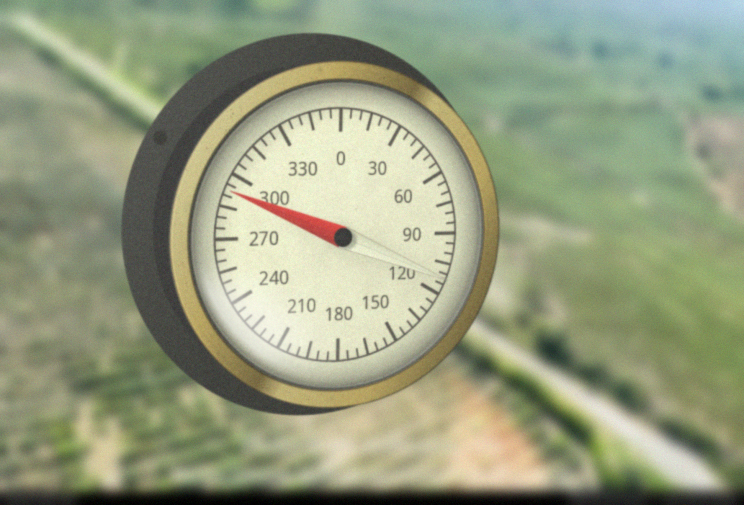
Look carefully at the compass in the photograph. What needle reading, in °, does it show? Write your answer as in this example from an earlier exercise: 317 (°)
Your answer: 292.5 (°)
